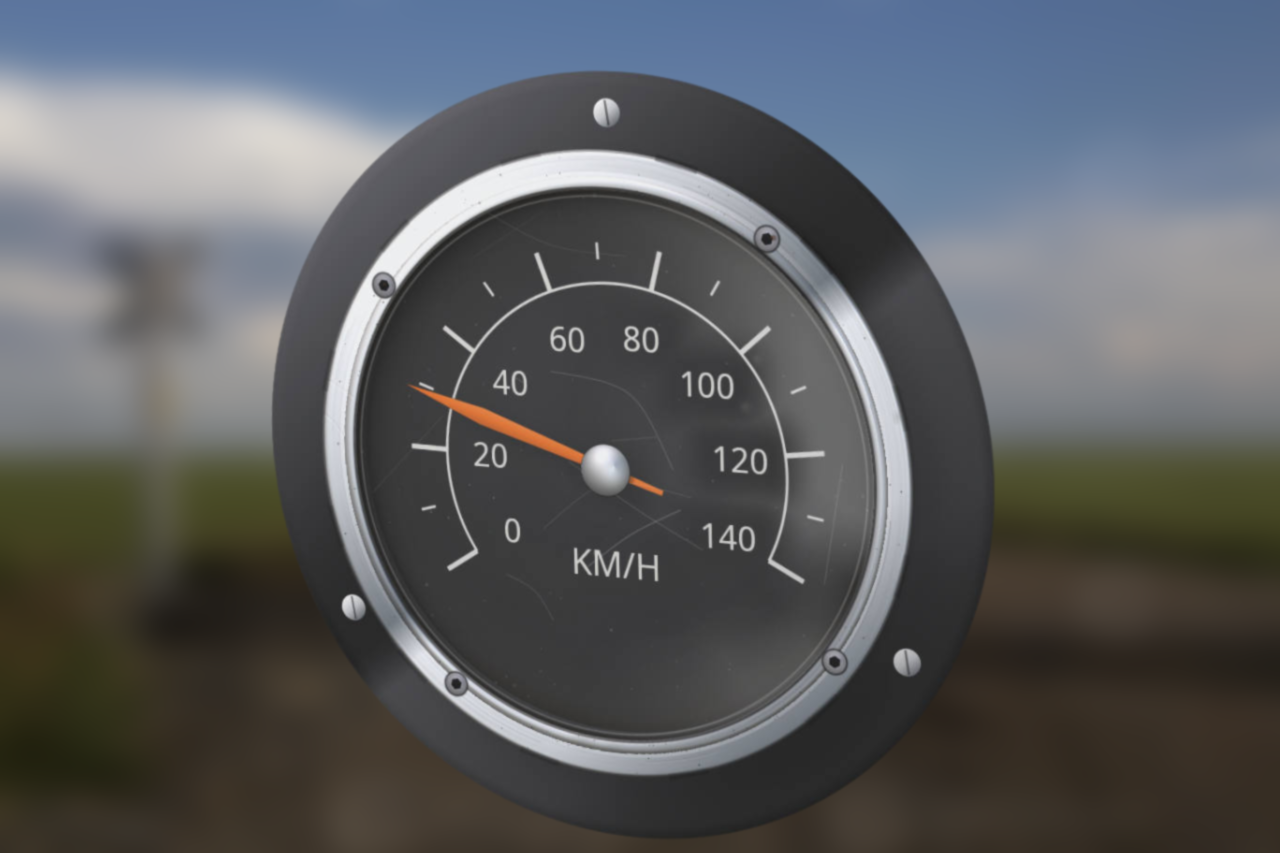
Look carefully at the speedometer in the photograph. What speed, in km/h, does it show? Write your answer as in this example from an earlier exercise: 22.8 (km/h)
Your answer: 30 (km/h)
